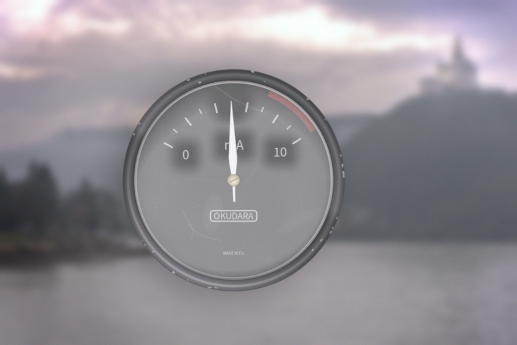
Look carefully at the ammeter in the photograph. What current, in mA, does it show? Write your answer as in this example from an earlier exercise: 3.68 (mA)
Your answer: 5 (mA)
